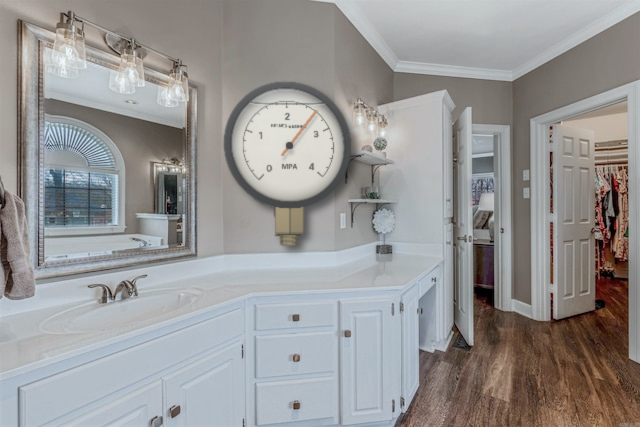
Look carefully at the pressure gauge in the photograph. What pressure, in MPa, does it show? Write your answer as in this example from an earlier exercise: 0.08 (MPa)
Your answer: 2.6 (MPa)
